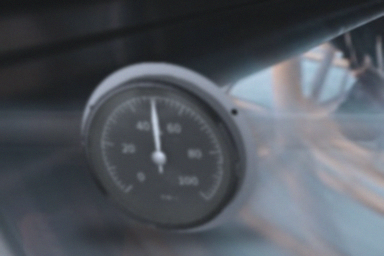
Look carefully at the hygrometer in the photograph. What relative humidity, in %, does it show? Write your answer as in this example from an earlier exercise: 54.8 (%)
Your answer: 50 (%)
